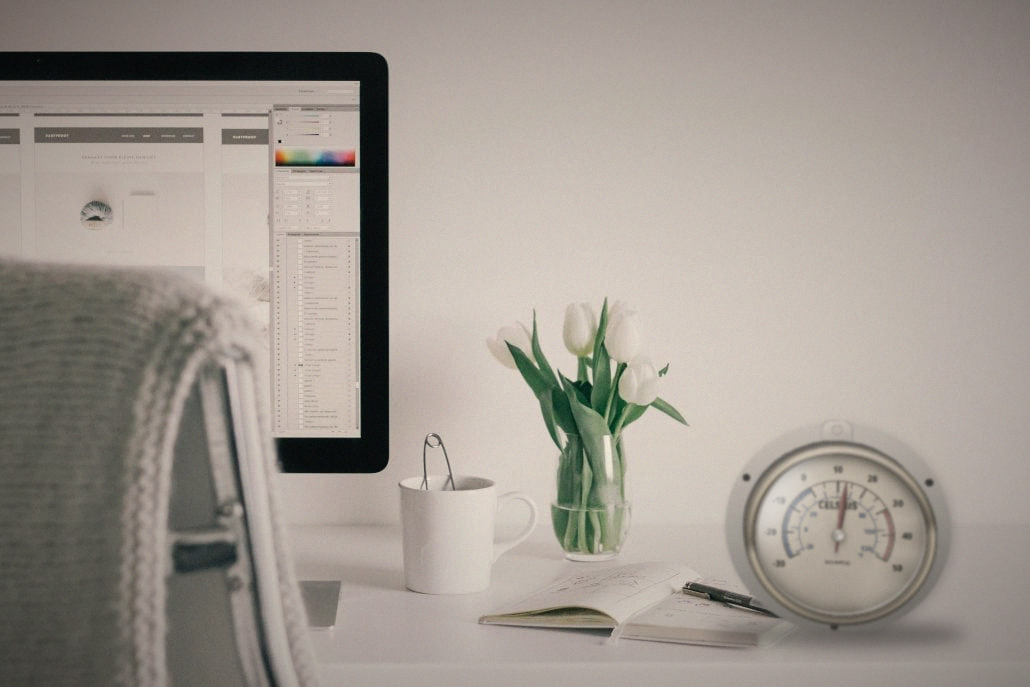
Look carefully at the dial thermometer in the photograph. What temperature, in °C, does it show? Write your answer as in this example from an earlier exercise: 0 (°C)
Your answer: 12.5 (°C)
